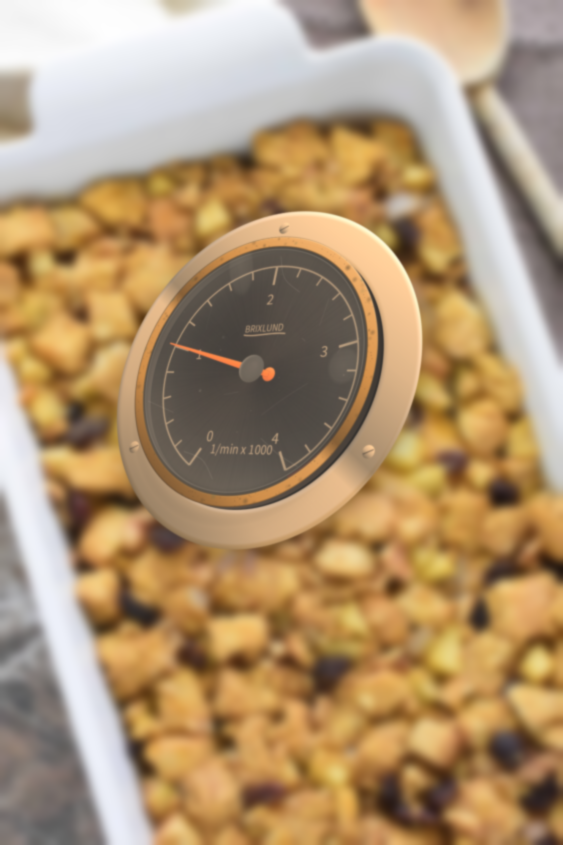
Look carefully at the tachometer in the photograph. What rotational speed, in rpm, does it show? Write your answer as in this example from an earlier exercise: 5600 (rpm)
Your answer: 1000 (rpm)
